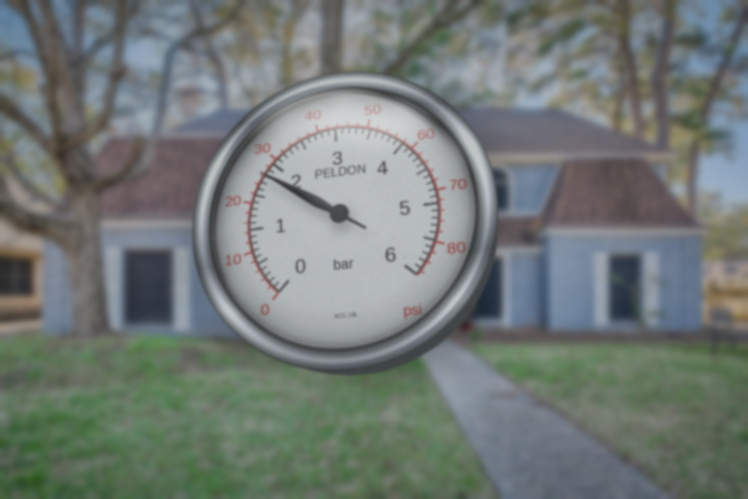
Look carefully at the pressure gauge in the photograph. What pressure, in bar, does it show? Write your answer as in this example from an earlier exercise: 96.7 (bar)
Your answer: 1.8 (bar)
